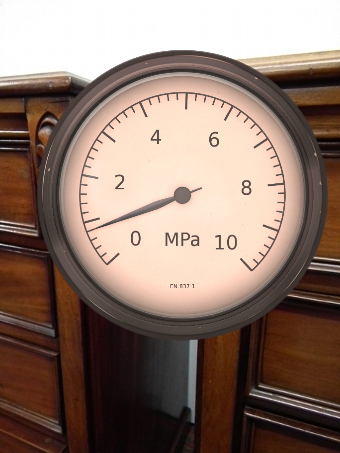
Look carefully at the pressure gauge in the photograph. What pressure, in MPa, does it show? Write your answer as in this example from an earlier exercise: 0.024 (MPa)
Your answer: 0.8 (MPa)
